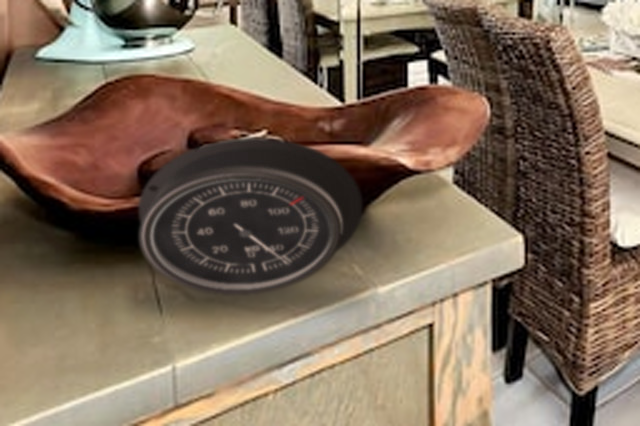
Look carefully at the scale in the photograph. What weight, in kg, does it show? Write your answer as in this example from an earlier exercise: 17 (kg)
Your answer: 140 (kg)
